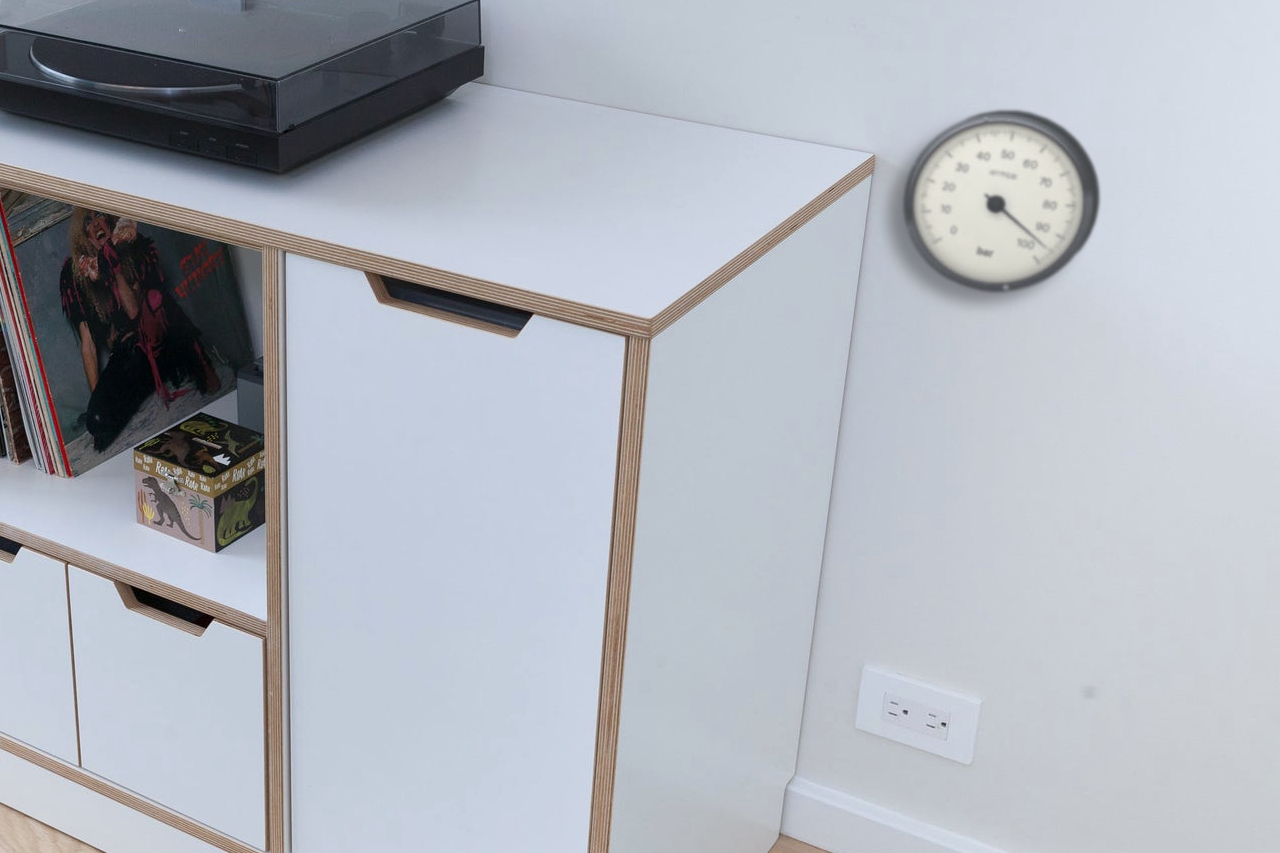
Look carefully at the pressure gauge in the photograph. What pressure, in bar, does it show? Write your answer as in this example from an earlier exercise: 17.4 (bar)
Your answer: 95 (bar)
